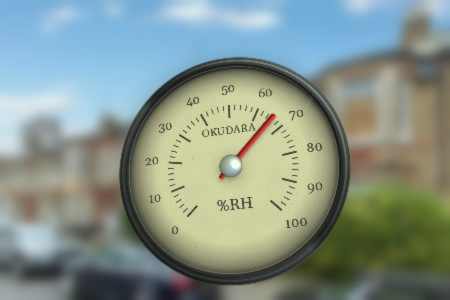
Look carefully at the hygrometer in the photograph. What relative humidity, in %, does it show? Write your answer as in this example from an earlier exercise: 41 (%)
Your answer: 66 (%)
